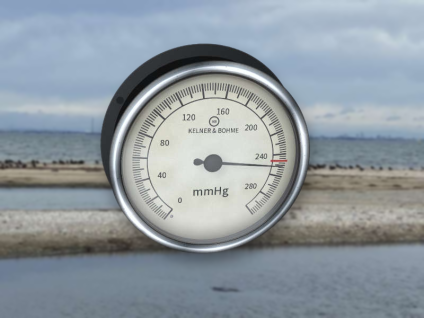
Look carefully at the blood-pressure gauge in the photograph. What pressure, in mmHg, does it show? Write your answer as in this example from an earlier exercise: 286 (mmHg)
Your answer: 250 (mmHg)
